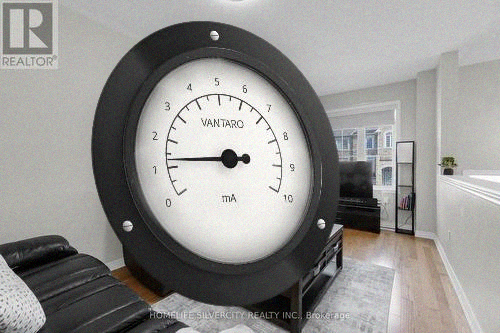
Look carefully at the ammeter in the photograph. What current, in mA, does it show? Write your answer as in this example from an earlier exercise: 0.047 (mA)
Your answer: 1.25 (mA)
